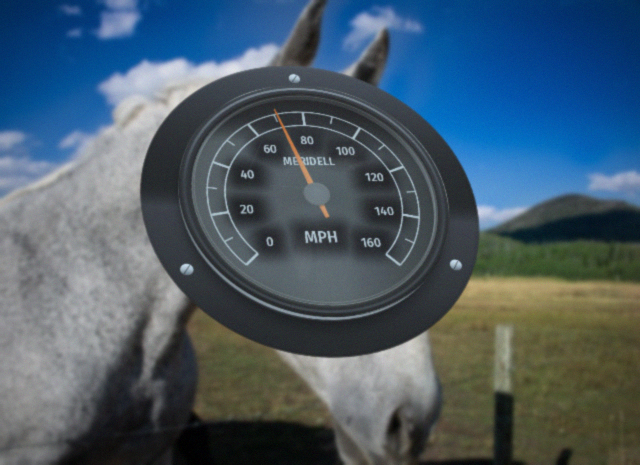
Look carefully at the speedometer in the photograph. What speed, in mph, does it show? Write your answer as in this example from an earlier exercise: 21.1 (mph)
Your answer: 70 (mph)
